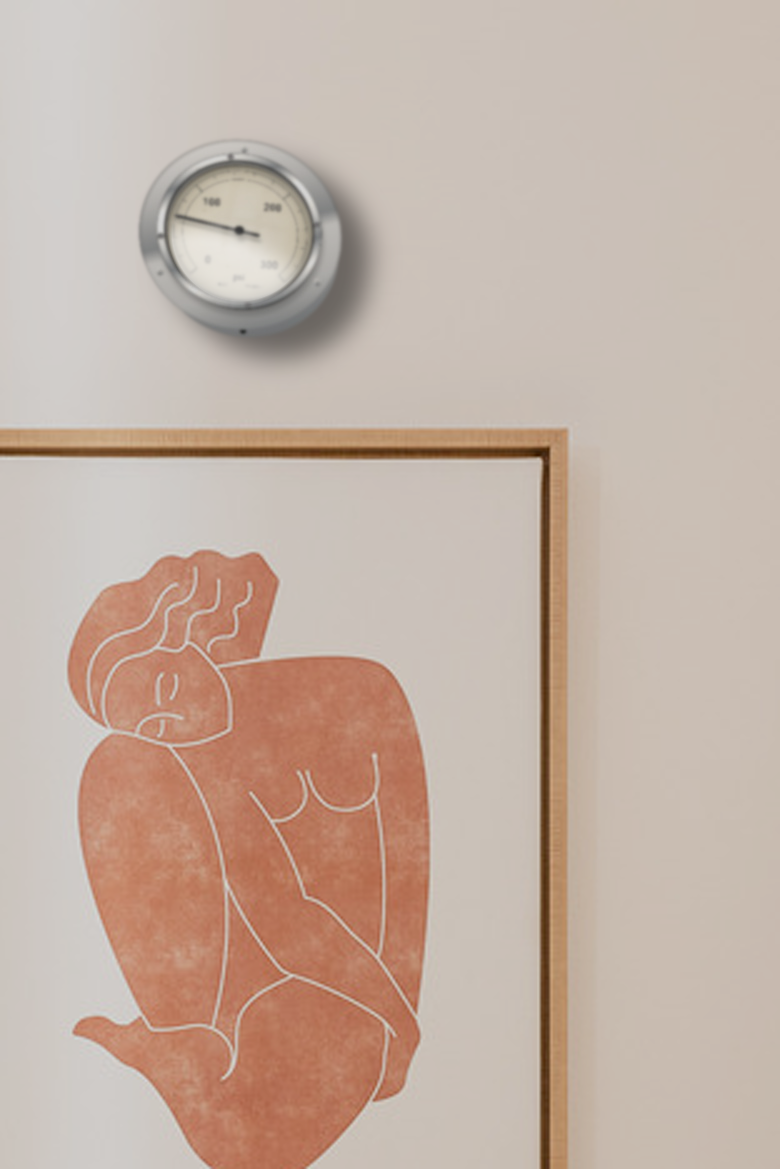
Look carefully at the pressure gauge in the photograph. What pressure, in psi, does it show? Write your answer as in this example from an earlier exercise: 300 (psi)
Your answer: 60 (psi)
